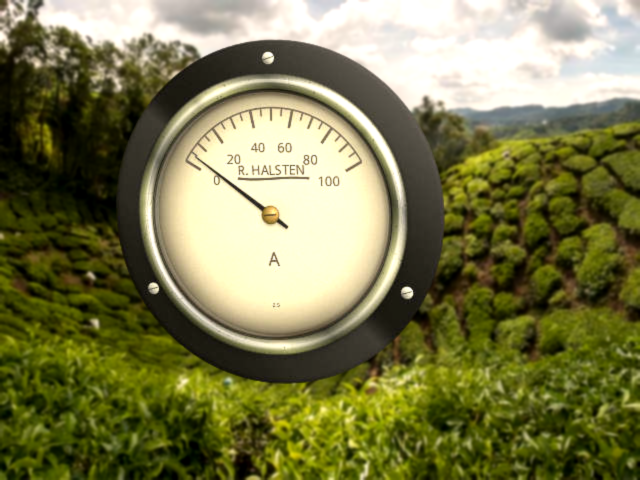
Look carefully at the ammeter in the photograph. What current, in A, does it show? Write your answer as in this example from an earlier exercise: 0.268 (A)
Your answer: 5 (A)
